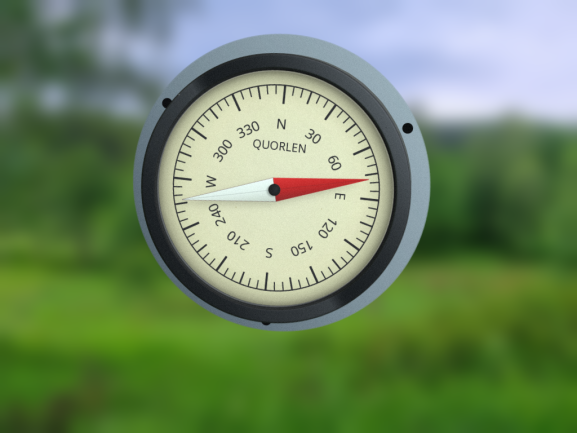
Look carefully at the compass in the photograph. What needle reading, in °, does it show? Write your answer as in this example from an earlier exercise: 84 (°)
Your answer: 77.5 (°)
